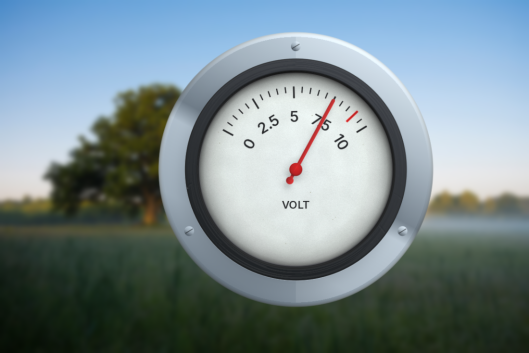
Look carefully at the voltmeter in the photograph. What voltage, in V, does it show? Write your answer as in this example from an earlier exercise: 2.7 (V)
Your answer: 7.5 (V)
